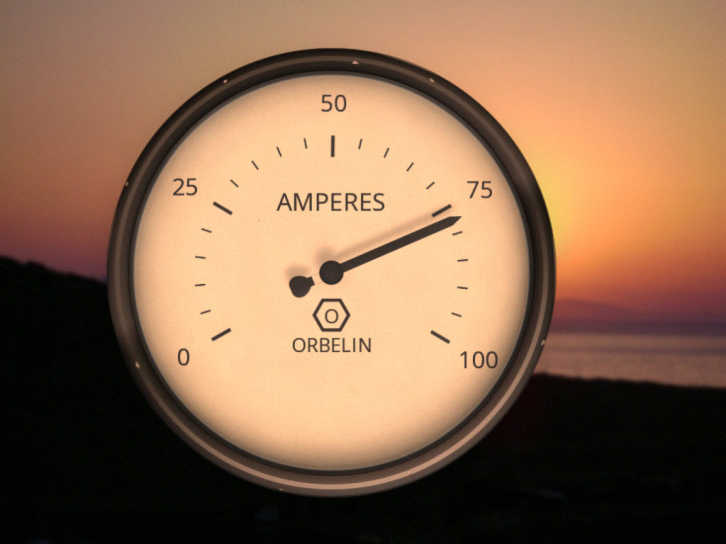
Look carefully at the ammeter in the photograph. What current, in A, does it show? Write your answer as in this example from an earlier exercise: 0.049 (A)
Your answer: 77.5 (A)
